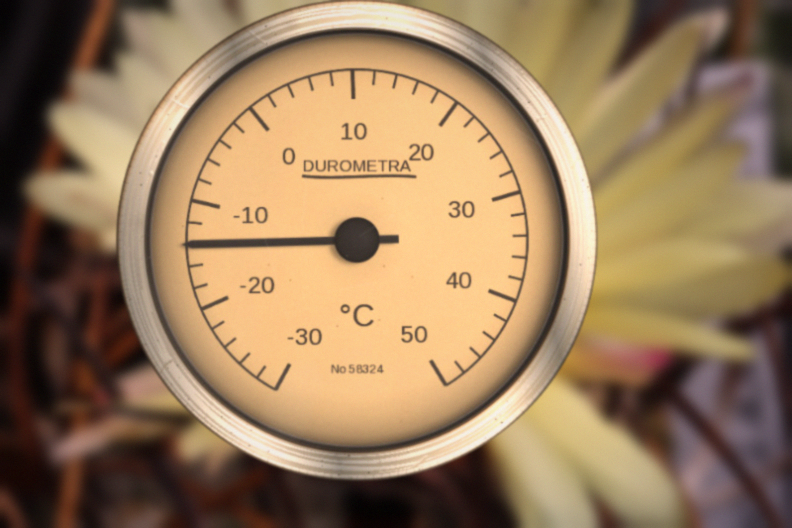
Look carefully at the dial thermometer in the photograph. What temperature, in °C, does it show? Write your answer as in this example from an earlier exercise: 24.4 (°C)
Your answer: -14 (°C)
